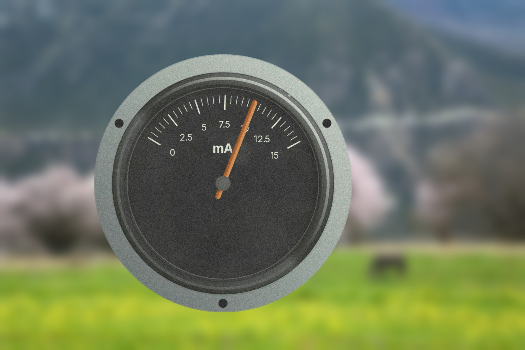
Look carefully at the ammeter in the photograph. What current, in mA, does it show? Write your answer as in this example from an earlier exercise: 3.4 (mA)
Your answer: 10 (mA)
